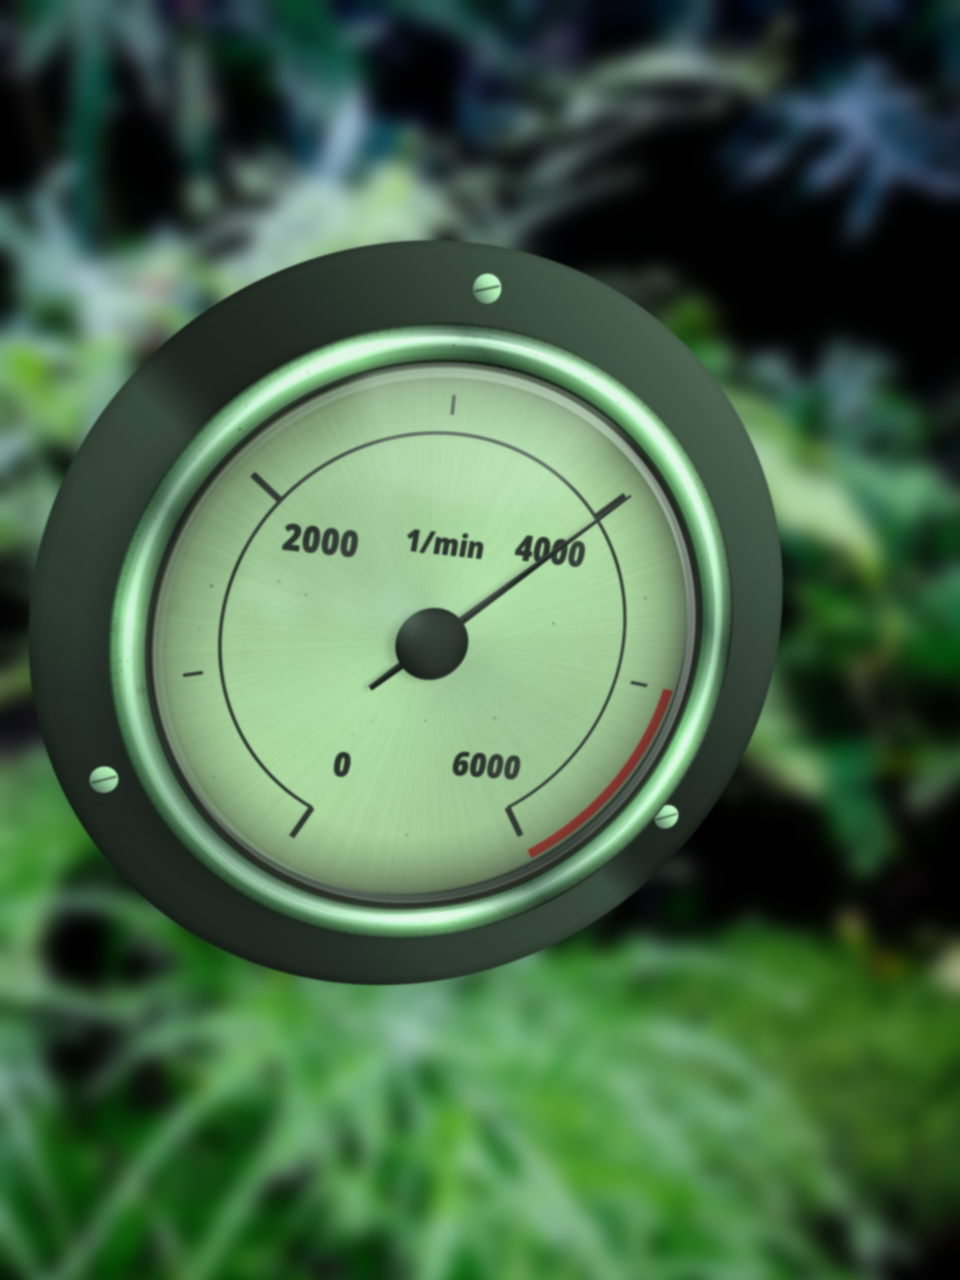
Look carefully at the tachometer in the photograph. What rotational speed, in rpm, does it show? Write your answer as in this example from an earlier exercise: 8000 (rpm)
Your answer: 4000 (rpm)
